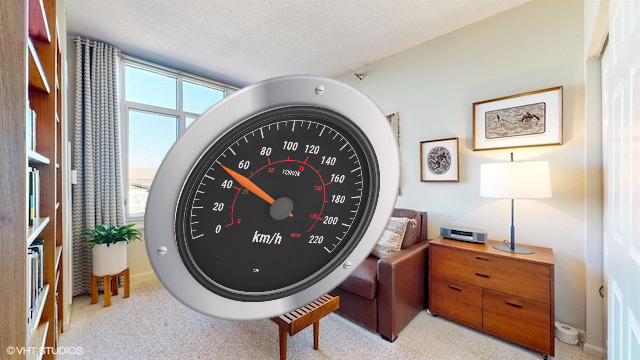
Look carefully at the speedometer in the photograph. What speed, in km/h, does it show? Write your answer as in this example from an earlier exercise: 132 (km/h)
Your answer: 50 (km/h)
